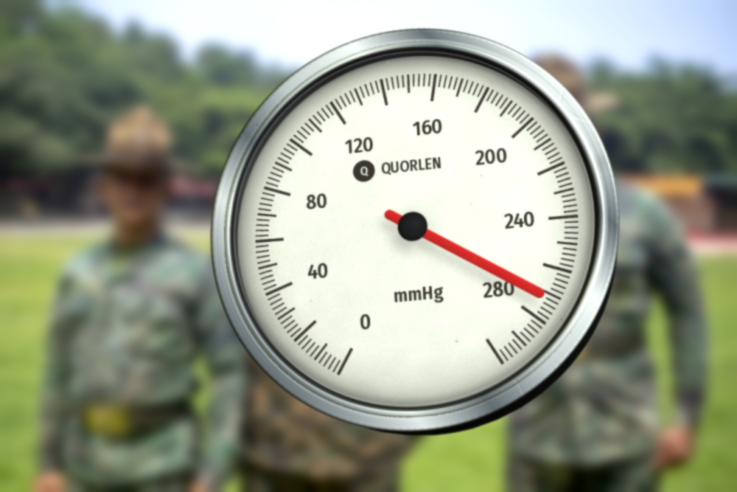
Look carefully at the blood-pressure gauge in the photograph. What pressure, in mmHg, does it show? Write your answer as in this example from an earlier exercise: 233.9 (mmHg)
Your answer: 272 (mmHg)
